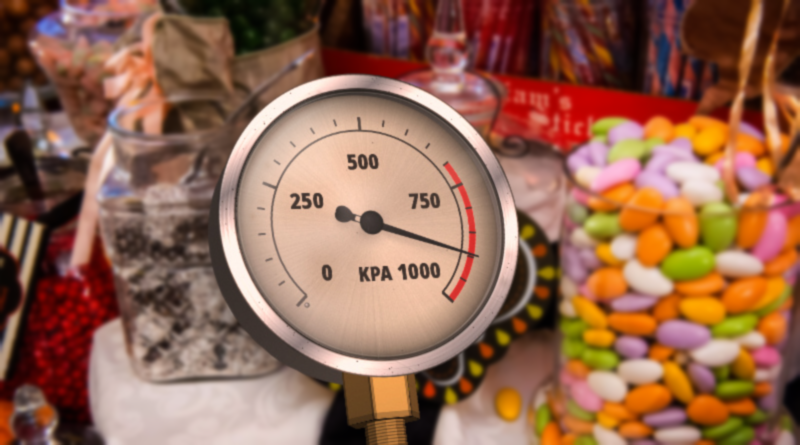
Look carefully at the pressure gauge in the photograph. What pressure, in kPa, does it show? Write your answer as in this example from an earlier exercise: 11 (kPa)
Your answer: 900 (kPa)
